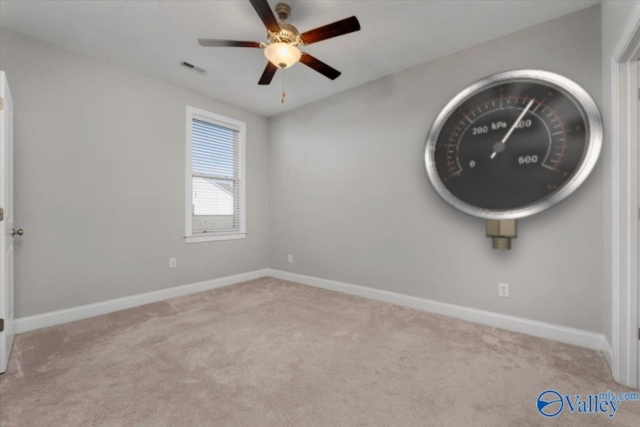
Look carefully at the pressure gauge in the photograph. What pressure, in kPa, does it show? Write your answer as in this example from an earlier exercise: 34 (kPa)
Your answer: 380 (kPa)
